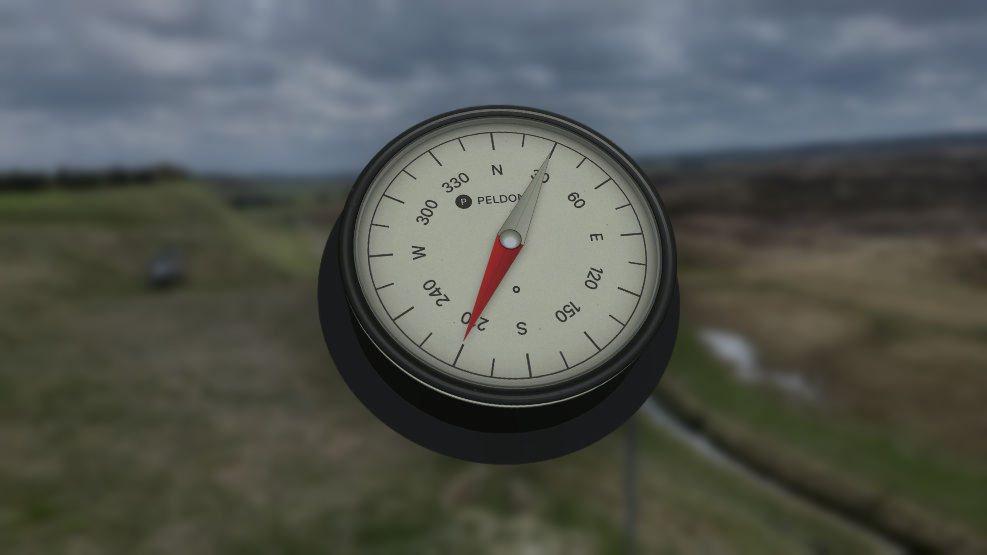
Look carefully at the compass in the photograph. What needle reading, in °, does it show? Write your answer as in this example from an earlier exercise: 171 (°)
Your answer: 210 (°)
